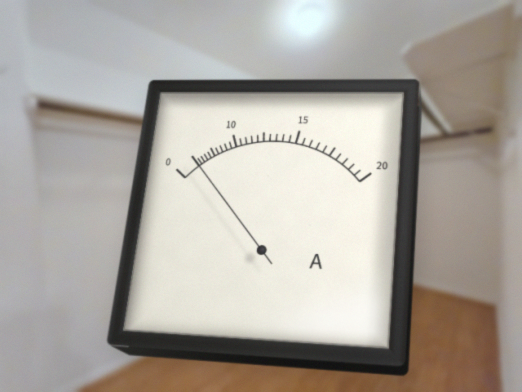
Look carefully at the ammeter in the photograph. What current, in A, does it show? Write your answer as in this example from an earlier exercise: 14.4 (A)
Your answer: 5 (A)
